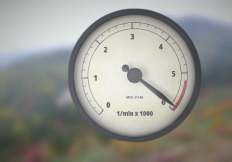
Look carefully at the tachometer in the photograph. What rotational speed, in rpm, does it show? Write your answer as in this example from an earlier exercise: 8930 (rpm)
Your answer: 5900 (rpm)
